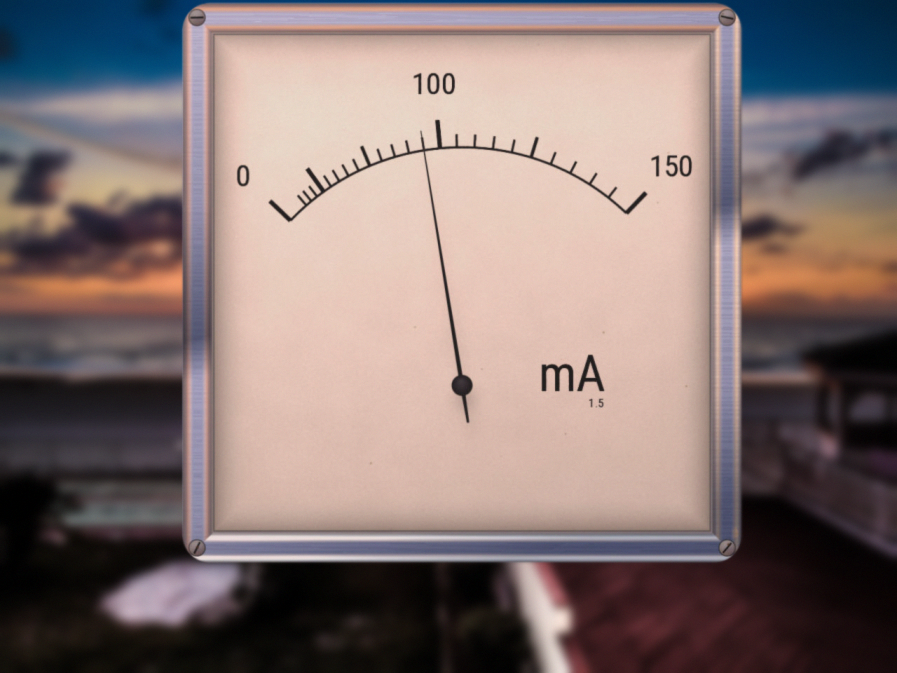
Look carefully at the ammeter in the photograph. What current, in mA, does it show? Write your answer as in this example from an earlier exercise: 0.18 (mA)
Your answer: 95 (mA)
